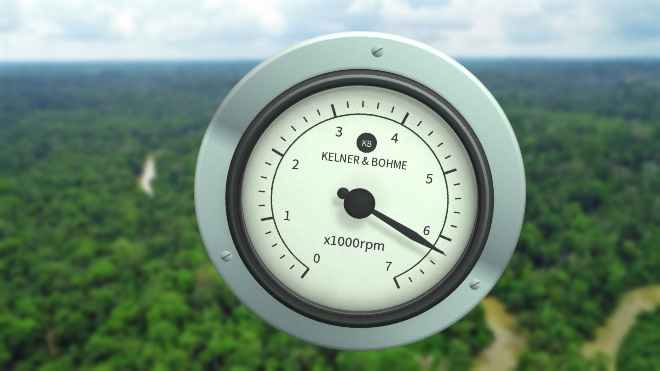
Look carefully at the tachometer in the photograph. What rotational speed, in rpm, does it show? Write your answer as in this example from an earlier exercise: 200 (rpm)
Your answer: 6200 (rpm)
